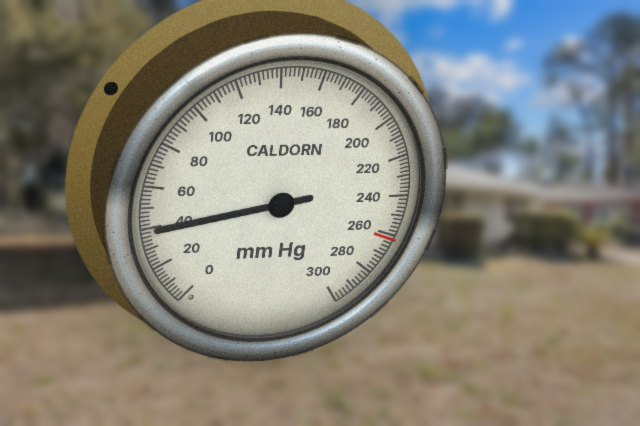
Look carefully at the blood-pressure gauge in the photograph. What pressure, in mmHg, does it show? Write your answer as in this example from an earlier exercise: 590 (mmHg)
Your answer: 40 (mmHg)
